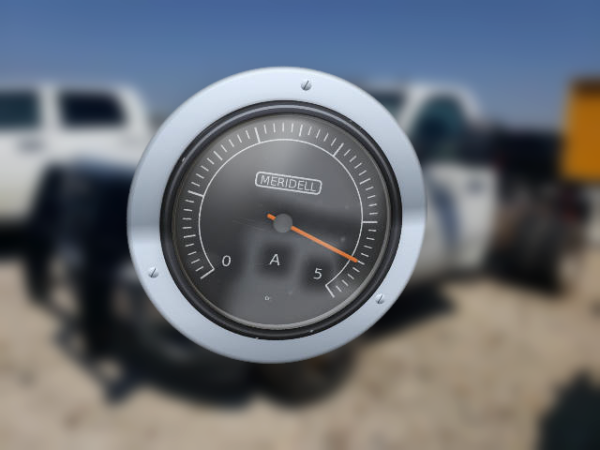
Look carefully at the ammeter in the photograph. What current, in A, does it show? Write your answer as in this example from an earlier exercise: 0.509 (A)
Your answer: 4.5 (A)
